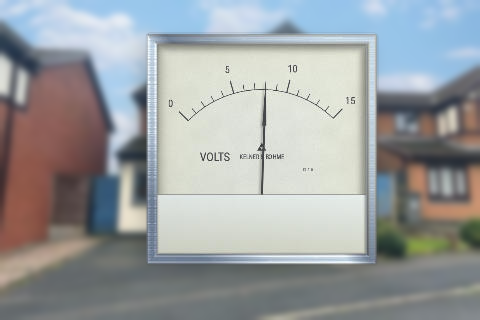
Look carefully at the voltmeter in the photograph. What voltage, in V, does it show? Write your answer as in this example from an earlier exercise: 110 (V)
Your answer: 8 (V)
